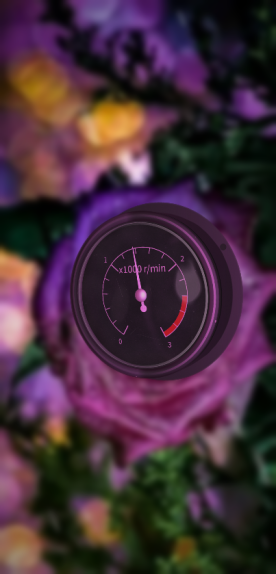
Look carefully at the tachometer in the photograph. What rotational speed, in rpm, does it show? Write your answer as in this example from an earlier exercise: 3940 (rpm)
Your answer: 1400 (rpm)
